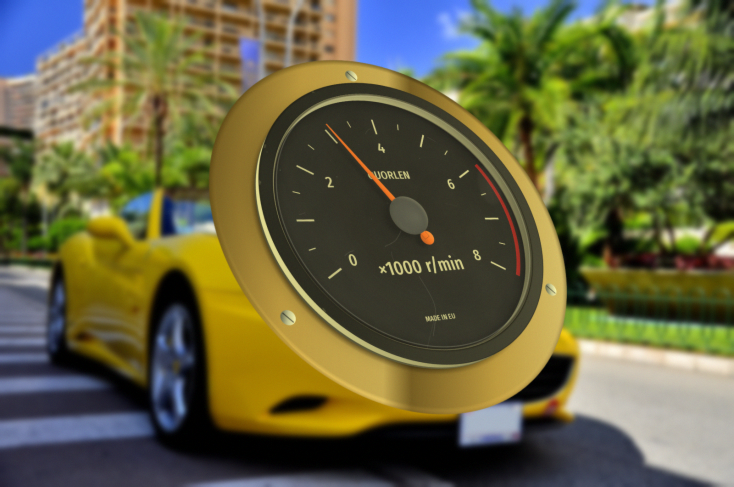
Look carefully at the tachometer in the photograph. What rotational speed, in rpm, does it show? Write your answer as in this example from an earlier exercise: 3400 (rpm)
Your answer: 3000 (rpm)
